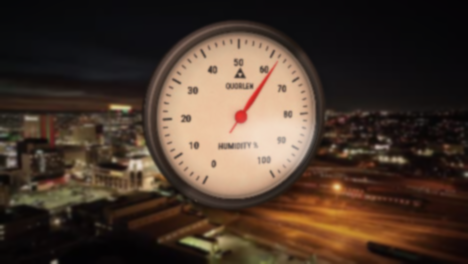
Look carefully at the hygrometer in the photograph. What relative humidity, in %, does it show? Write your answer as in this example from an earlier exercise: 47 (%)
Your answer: 62 (%)
